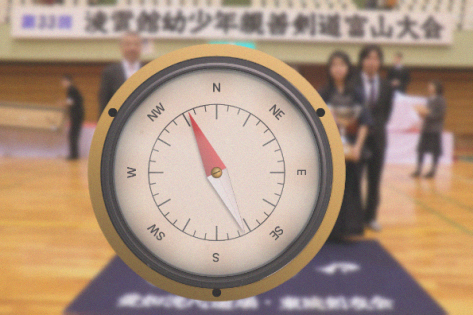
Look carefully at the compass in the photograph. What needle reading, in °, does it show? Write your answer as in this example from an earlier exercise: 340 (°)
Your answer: 335 (°)
